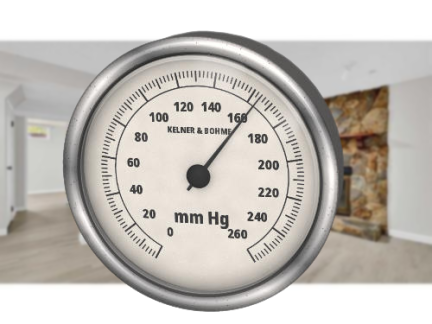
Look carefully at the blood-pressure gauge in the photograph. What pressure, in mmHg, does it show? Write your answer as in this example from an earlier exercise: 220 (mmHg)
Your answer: 164 (mmHg)
